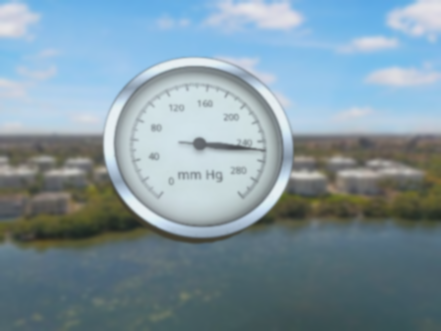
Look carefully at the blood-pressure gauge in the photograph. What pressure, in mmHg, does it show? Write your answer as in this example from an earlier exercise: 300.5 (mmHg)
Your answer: 250 (mmHg)
